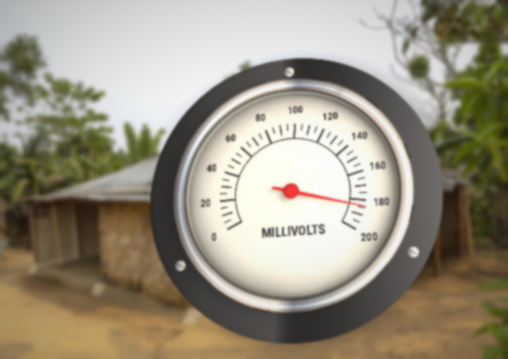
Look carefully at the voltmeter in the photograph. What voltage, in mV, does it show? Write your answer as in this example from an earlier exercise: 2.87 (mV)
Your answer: 185 (mV)
